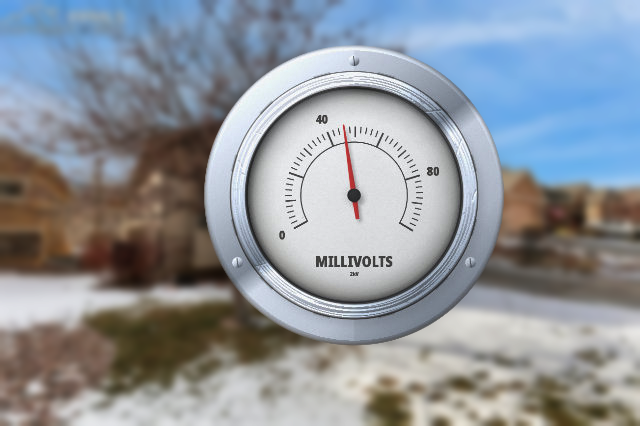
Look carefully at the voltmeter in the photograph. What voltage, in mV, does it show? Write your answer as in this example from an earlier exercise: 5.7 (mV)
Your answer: 46 (mV)
